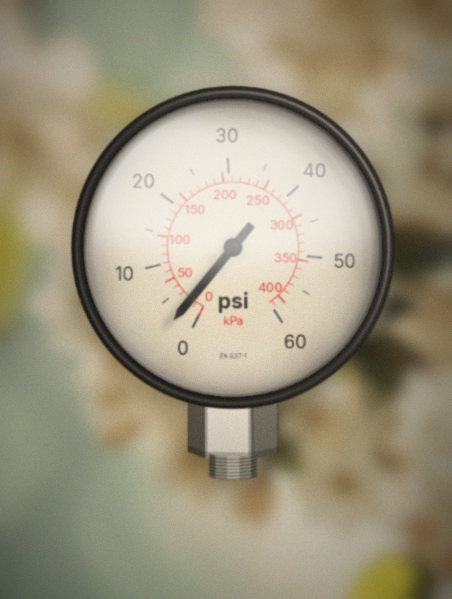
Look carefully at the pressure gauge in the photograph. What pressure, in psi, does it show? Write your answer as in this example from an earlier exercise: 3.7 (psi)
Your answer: 2.5 (psi)
